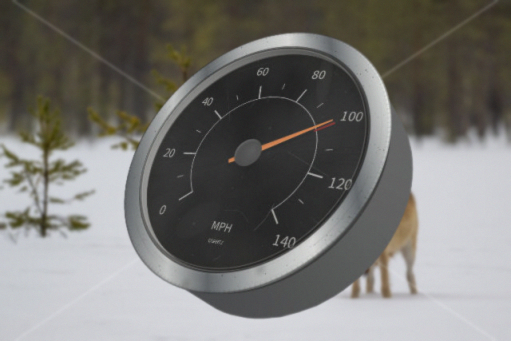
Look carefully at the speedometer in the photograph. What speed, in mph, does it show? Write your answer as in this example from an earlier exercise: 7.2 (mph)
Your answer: 100 (mph)
